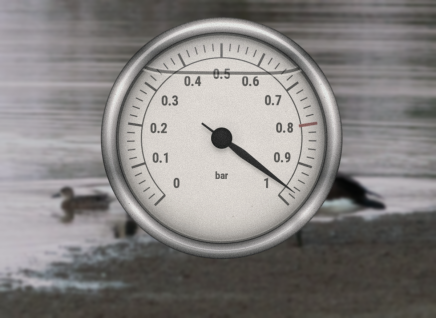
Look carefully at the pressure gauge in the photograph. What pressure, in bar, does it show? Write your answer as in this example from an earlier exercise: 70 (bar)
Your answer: 0.97 (bar)
